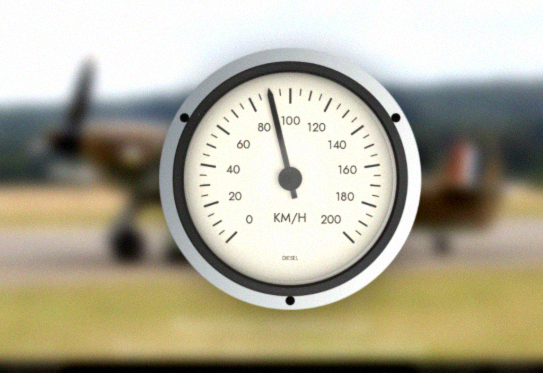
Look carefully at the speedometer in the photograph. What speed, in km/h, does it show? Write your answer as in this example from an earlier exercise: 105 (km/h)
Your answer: 90 (km/h)
